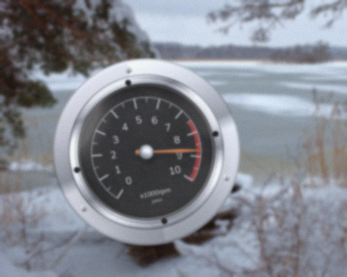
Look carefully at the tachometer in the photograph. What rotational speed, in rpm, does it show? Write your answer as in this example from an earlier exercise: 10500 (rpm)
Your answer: 8750 (rpm)
